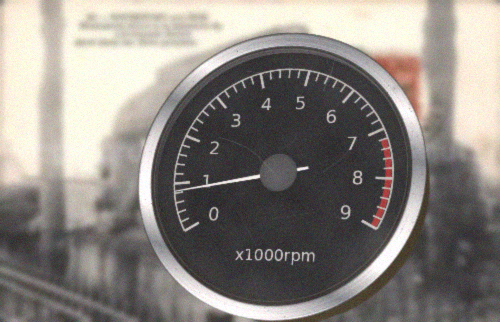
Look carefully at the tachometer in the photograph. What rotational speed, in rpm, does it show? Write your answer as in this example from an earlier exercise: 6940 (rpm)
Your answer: 800 (rpm)
